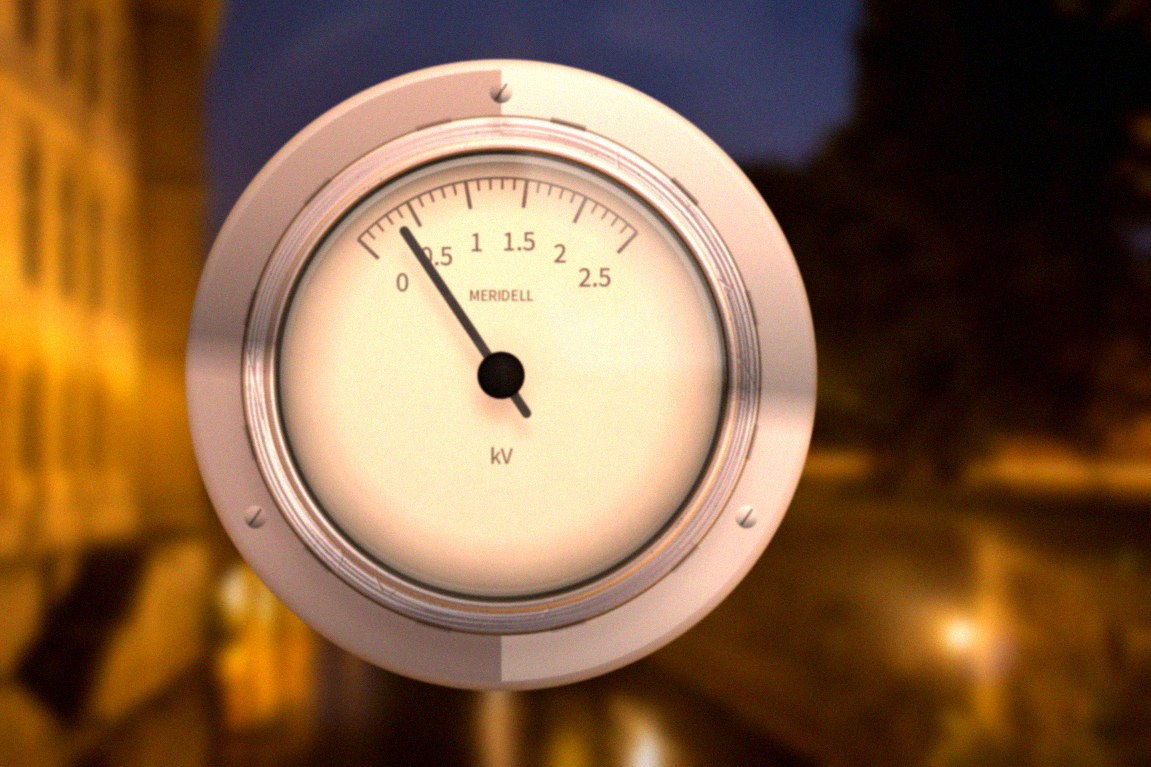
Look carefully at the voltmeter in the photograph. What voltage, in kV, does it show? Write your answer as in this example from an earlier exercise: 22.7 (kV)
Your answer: 0.35 (kV)
